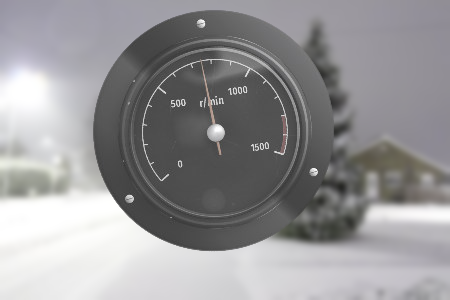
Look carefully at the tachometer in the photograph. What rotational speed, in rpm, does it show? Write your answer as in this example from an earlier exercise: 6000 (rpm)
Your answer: 750 (rpm)
